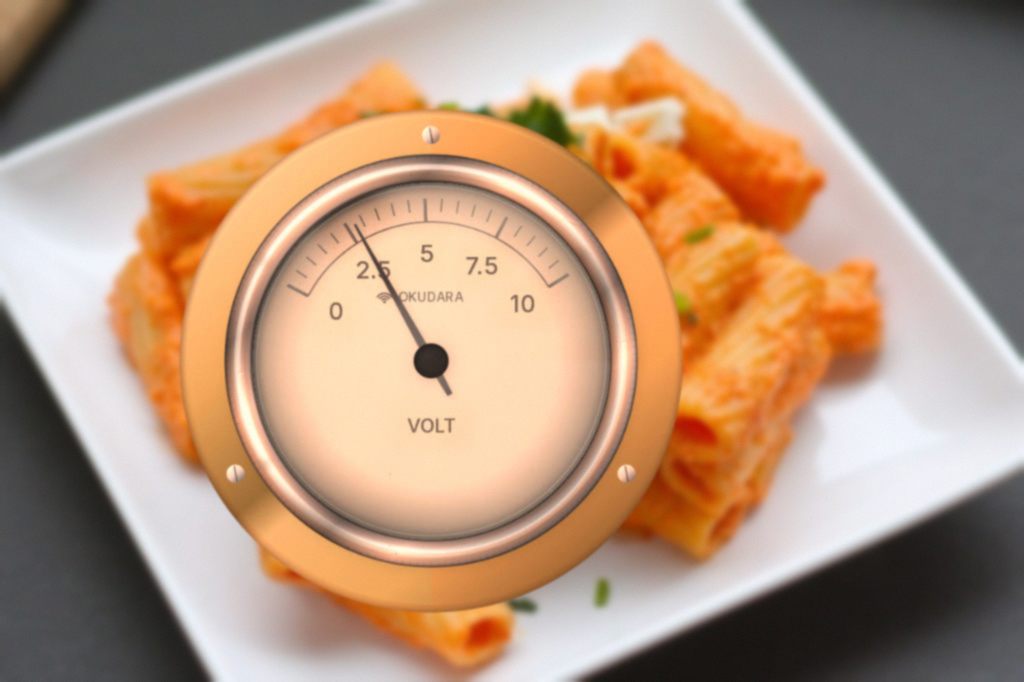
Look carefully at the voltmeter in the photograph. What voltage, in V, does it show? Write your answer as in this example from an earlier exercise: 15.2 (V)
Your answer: 2.75 (V)
